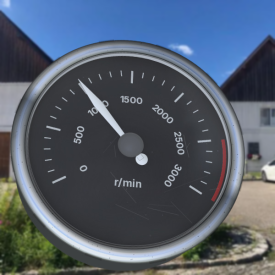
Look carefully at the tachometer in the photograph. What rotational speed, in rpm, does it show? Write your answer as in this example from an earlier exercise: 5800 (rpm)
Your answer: 1000 (rpm)
